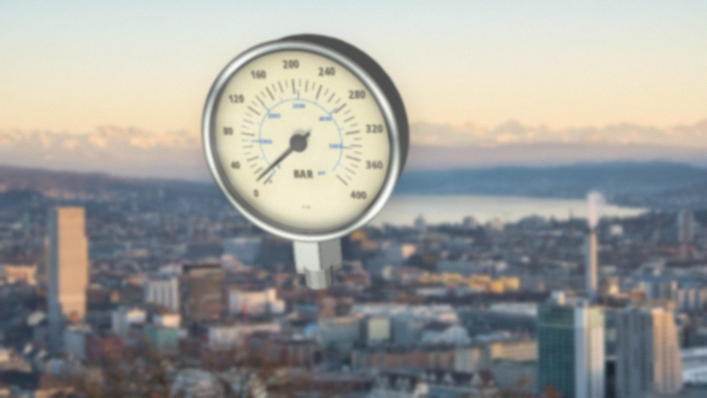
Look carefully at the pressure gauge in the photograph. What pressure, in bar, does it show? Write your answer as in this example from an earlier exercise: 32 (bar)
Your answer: 10 (bar)
